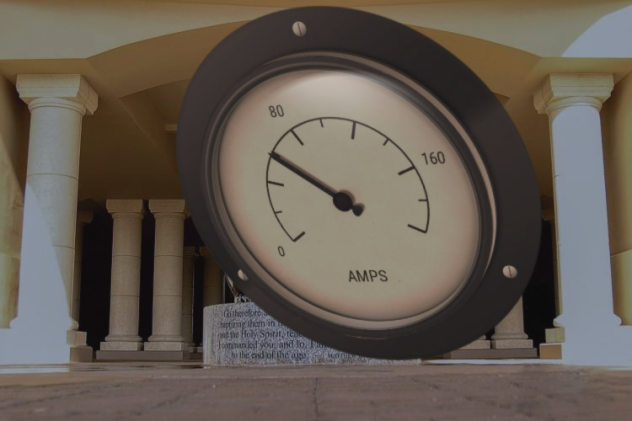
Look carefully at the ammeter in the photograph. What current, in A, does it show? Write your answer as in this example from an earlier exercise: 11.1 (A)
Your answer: 60 (A)
